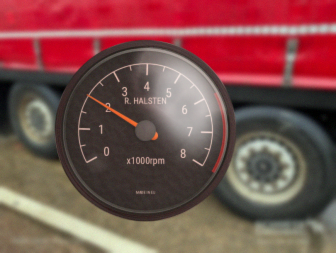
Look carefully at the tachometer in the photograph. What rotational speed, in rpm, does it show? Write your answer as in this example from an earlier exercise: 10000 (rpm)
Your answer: 2000 (rpm)
